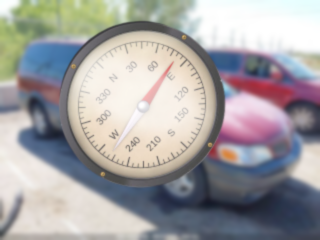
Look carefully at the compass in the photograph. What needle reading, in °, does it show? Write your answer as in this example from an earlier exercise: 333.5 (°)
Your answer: 80 (°)
